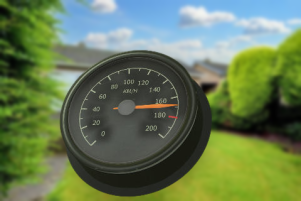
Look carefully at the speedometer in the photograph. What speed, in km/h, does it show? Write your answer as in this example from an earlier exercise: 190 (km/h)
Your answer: 170 (km/h)
